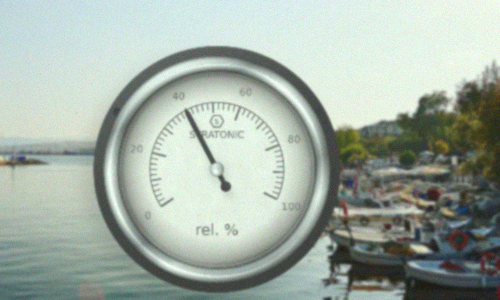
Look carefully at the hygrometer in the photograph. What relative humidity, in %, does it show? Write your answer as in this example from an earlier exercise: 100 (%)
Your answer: 40 (%)
